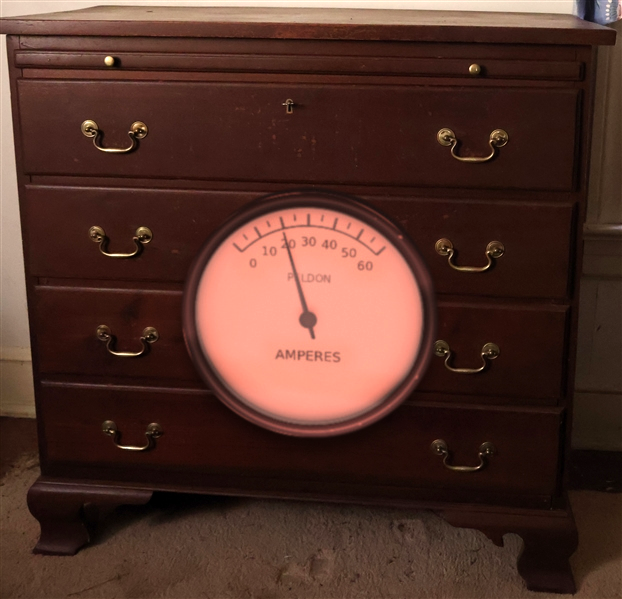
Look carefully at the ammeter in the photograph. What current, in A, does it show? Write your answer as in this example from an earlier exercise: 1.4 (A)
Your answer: 20 (A)
